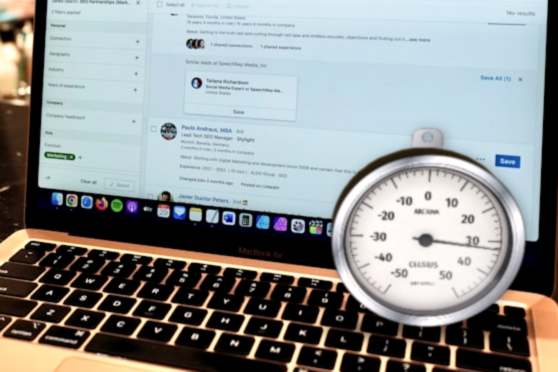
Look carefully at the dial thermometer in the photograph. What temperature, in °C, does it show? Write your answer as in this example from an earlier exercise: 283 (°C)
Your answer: 32 (°C)
